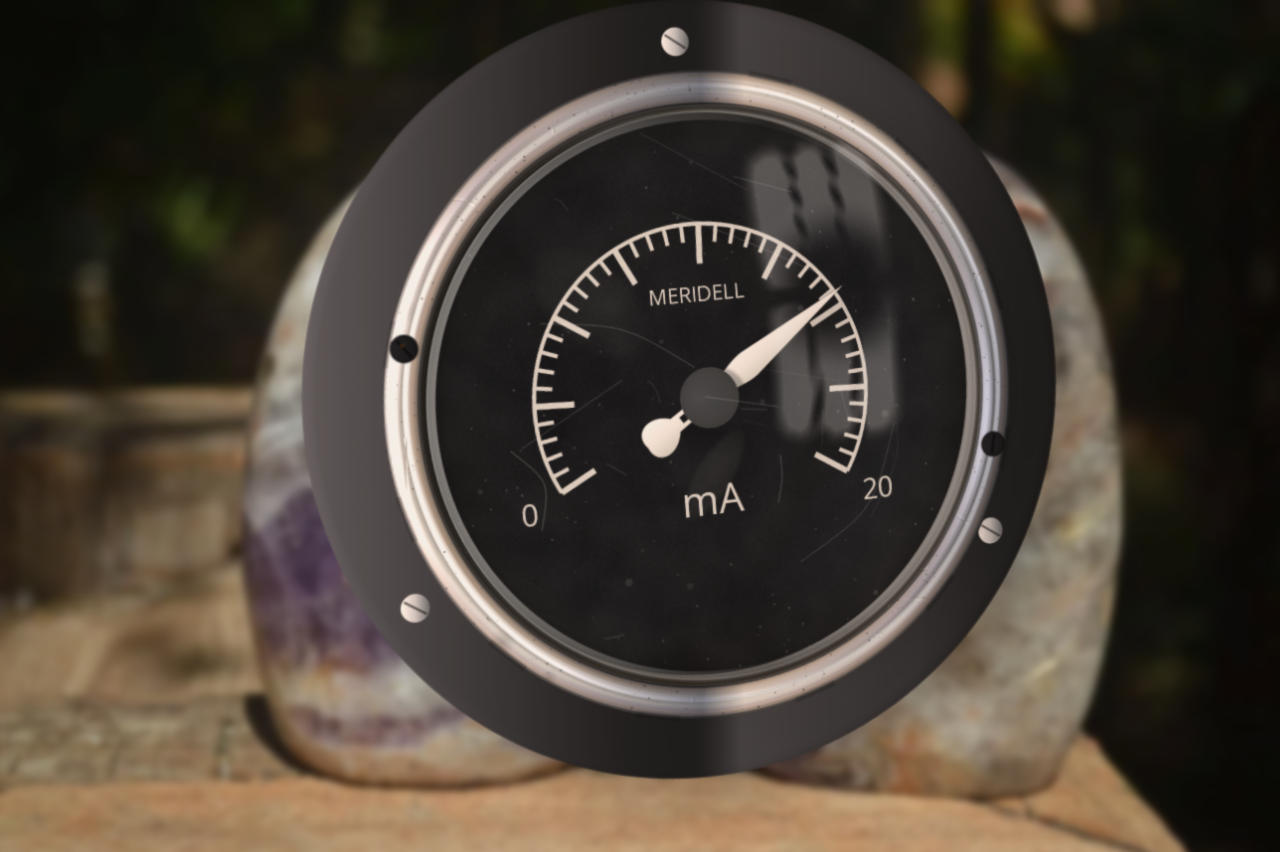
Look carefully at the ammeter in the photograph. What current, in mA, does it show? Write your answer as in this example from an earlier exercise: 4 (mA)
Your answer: 14.5 (mA)
